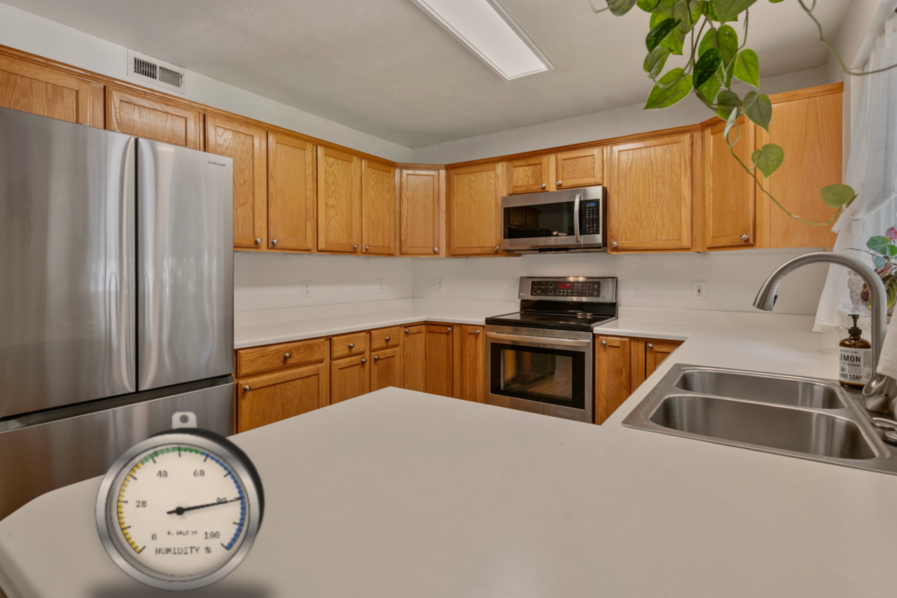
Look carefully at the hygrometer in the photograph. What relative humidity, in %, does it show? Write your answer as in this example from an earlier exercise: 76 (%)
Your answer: 80 (%)
